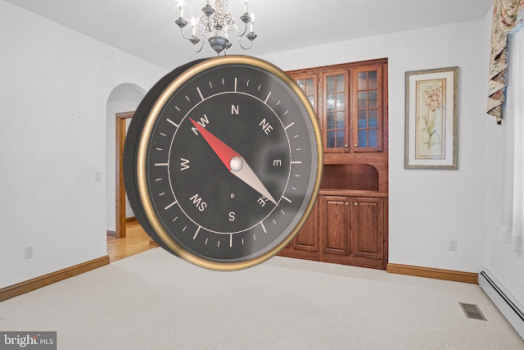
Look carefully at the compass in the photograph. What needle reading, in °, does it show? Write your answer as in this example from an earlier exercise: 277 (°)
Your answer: 310 (°)
